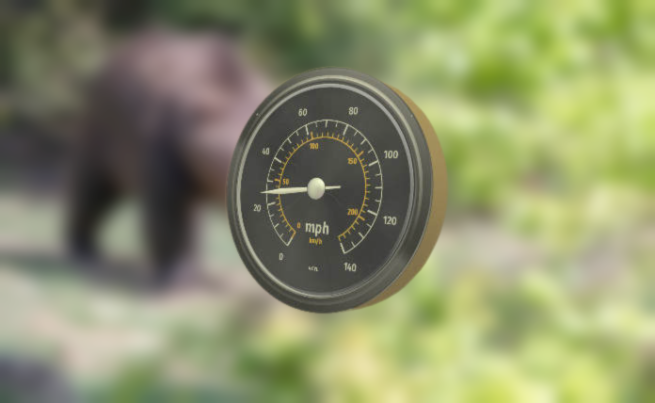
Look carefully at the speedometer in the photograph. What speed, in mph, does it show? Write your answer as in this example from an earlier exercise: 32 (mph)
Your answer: 25 (mph)
